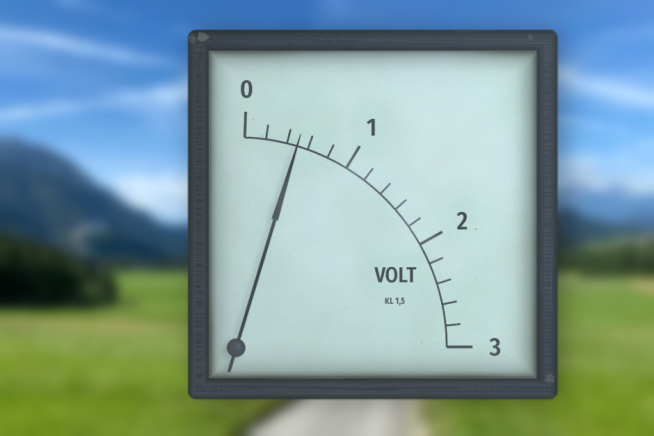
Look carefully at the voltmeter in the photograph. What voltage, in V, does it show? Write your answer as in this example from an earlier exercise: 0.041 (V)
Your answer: 0.5 (V)
